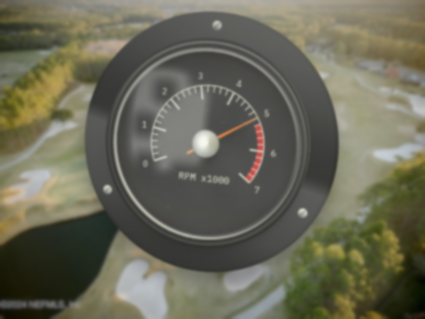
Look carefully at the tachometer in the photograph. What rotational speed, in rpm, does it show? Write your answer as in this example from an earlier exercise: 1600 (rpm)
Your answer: 5000 (rpm)
